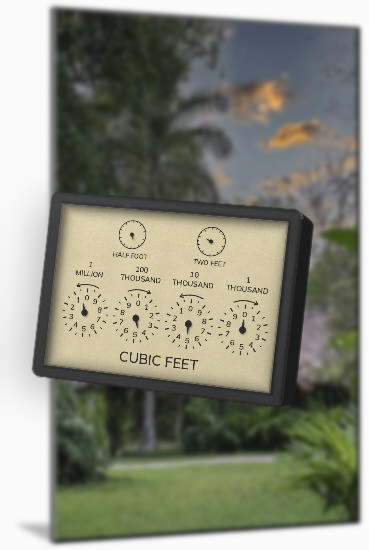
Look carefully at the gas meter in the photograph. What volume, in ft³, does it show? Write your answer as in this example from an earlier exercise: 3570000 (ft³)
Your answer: 45000 (ft³)
